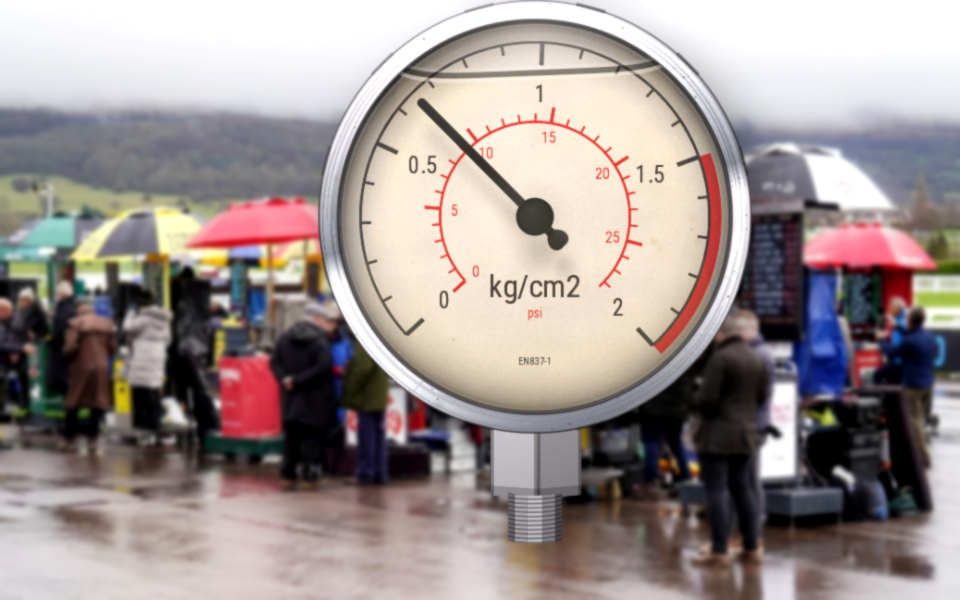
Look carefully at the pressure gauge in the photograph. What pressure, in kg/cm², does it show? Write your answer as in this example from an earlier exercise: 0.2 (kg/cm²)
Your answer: 0.65 (kg/cm²)
